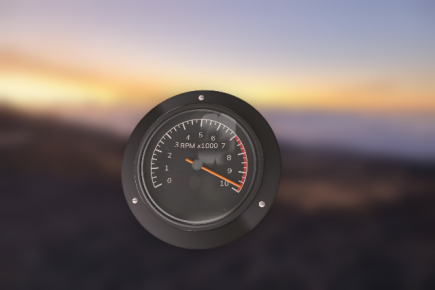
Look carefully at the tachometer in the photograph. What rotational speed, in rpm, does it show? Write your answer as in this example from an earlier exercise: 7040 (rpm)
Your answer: 9750 (rpm)
